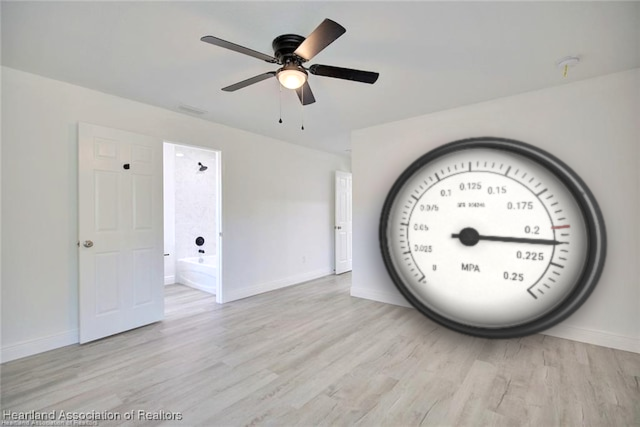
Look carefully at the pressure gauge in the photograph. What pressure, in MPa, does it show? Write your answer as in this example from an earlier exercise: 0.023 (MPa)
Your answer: 0.21 (MPa)
